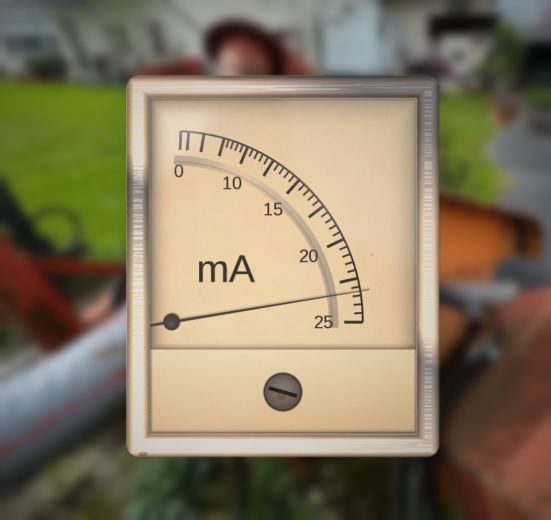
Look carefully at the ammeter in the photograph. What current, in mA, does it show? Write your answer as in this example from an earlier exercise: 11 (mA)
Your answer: 23.25 (mA)
